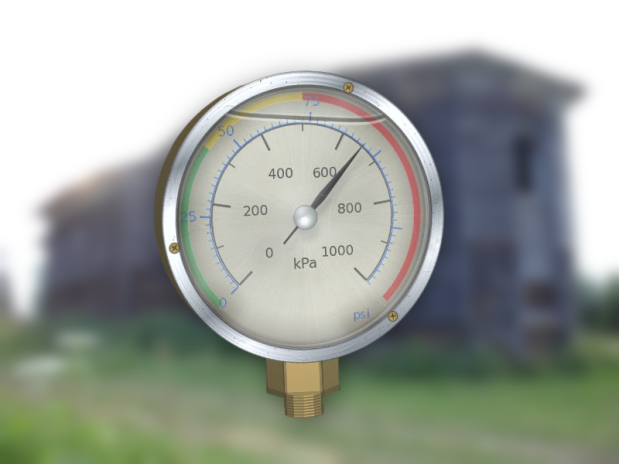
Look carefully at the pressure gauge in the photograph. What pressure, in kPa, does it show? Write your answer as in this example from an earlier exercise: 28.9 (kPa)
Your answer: 650 (kPa)
